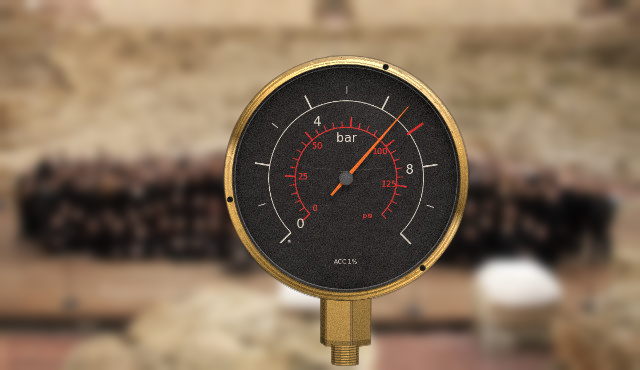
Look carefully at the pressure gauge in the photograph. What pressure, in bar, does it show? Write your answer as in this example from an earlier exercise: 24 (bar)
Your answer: 6.5 (bar)
